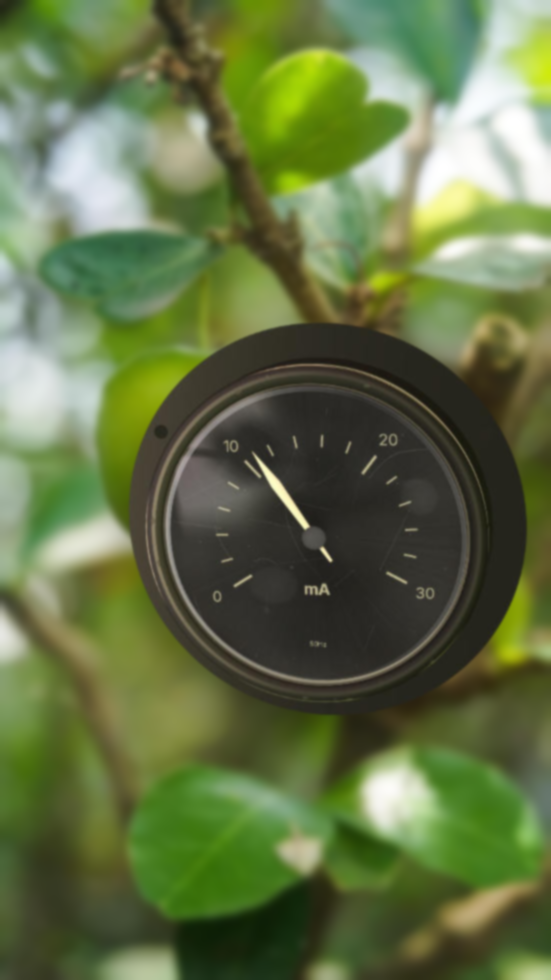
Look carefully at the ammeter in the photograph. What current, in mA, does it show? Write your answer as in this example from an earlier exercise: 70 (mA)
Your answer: 11 (mA)
